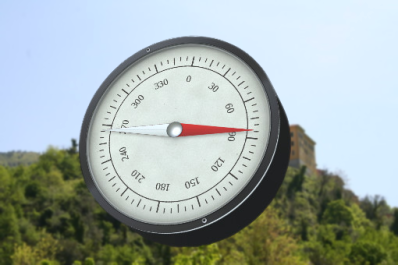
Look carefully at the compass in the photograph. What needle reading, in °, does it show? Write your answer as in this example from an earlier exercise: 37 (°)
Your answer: 85 (°)
